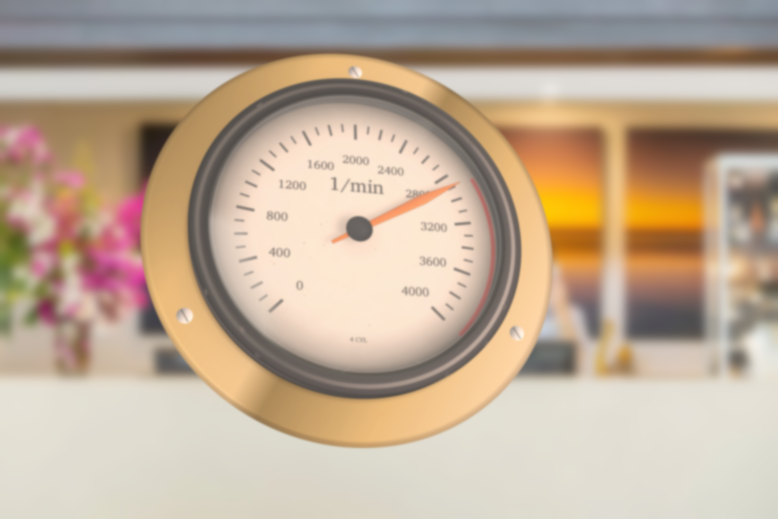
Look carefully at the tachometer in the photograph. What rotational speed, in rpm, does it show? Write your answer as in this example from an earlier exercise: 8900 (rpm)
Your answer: 2900 (rpm)
